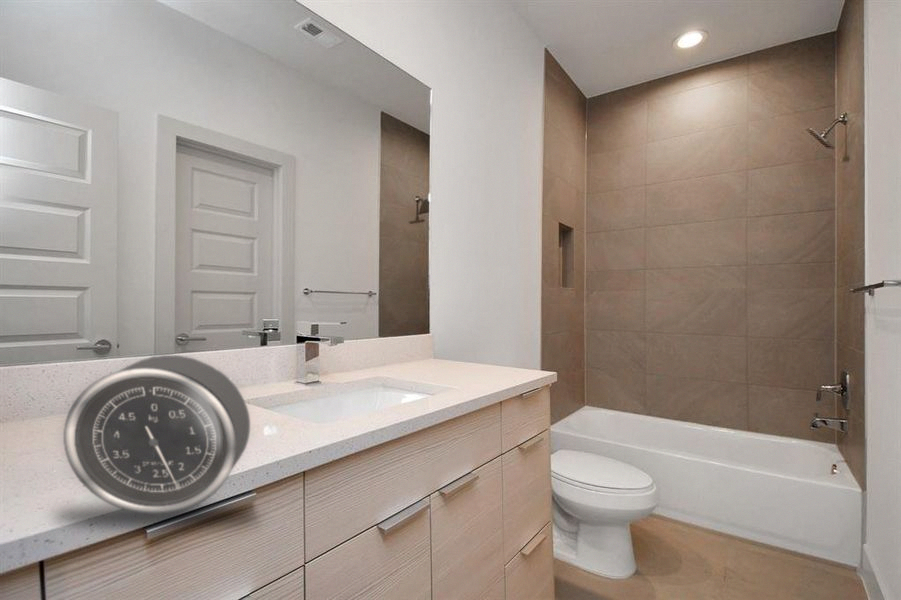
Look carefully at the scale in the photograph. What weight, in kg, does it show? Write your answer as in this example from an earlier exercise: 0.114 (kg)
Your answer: 2.25 (kg)
